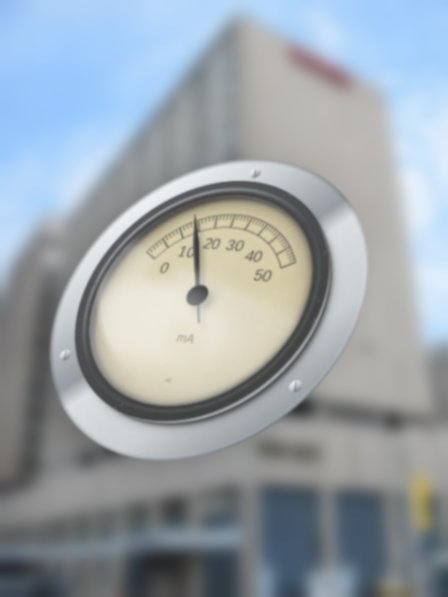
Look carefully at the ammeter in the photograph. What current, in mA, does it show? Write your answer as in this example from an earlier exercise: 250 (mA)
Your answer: 15 (mA)
